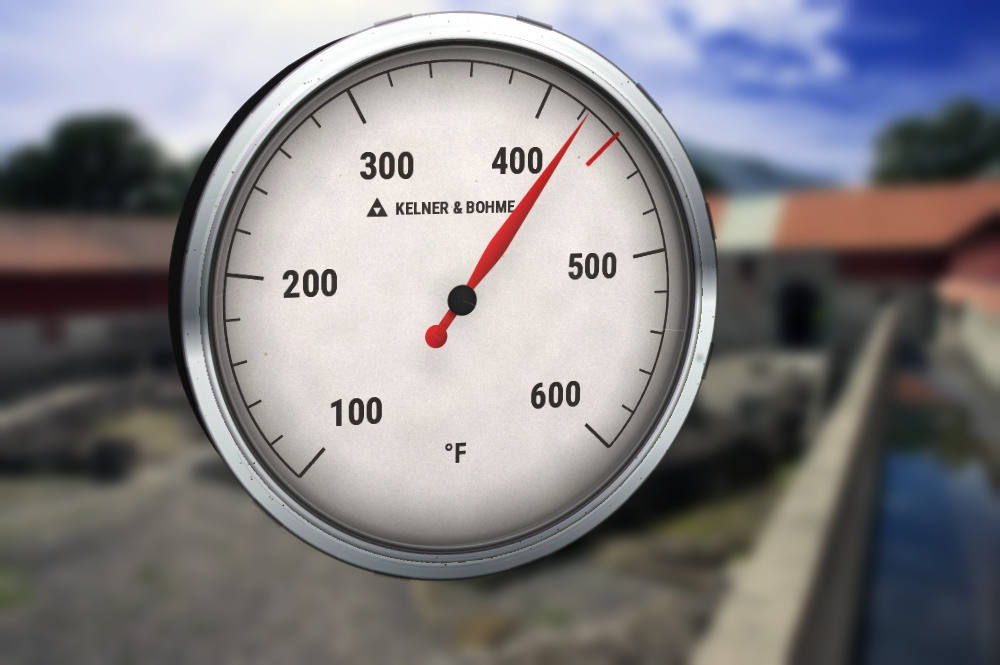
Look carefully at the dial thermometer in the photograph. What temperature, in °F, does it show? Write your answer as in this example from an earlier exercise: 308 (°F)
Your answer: 420 (°F)
